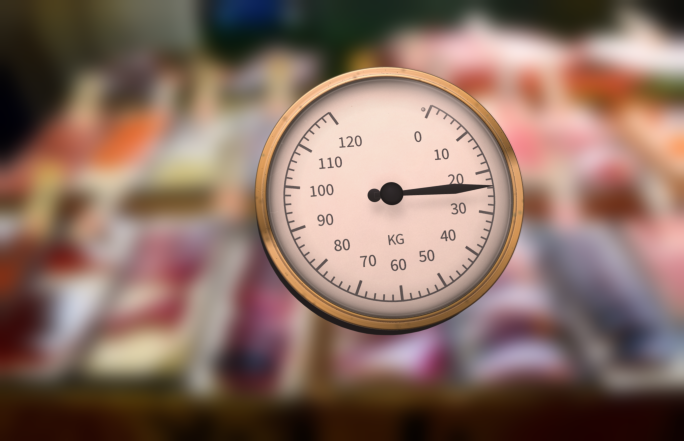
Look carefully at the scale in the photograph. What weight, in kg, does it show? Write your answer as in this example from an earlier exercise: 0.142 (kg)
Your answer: 24 (kg)
